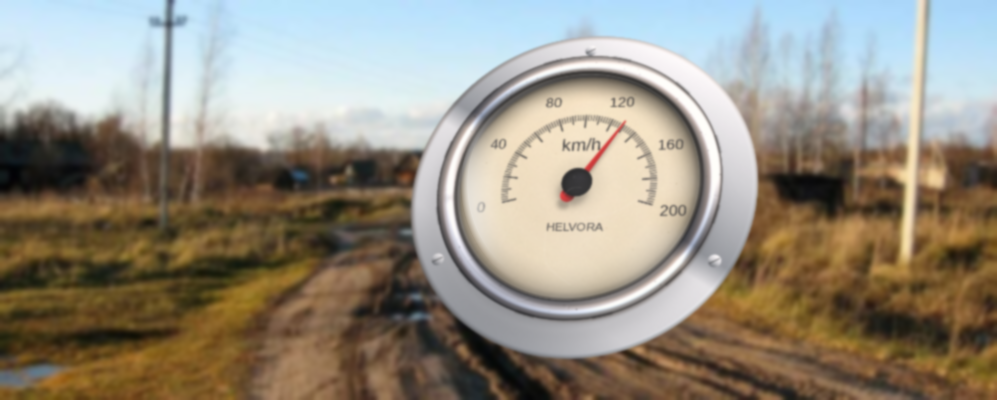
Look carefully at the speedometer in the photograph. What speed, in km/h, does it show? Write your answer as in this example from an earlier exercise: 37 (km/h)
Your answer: 130 (km/h)
